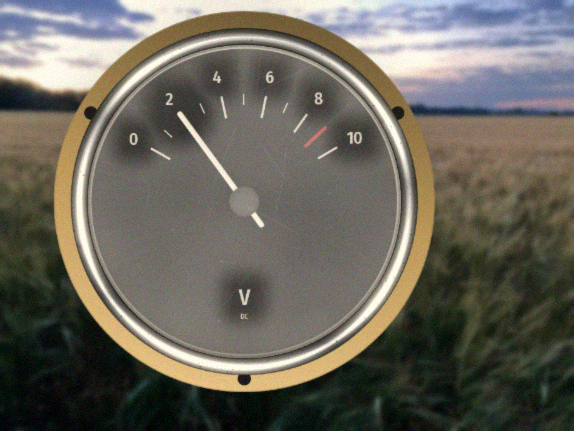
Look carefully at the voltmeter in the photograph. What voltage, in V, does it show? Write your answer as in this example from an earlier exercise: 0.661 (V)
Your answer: 2 (V)
